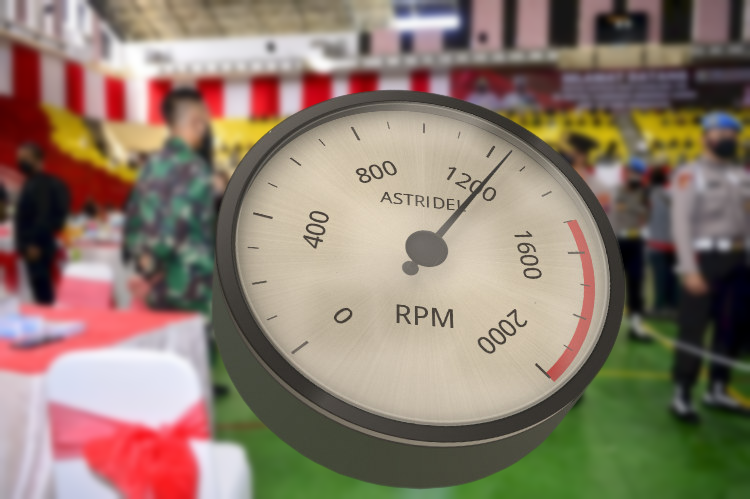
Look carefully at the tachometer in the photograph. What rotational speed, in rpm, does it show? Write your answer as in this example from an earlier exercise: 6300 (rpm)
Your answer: 1250 (rpm)
